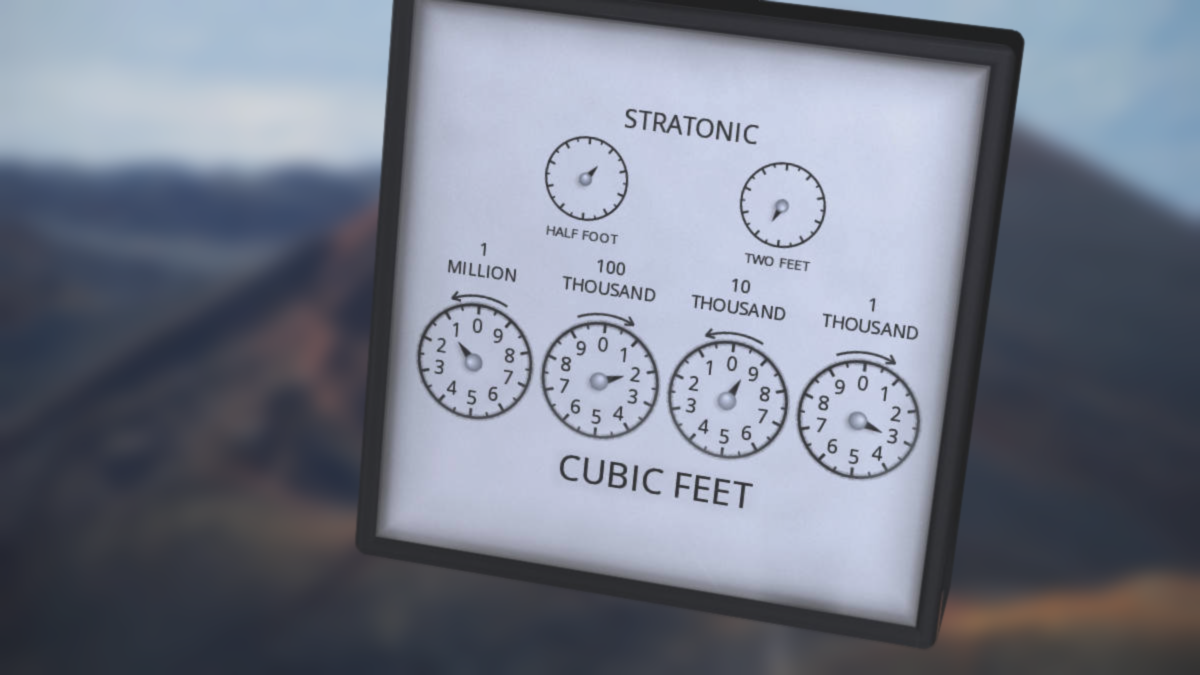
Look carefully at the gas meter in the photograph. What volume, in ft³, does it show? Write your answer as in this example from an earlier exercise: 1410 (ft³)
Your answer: 119300 (ft³)
